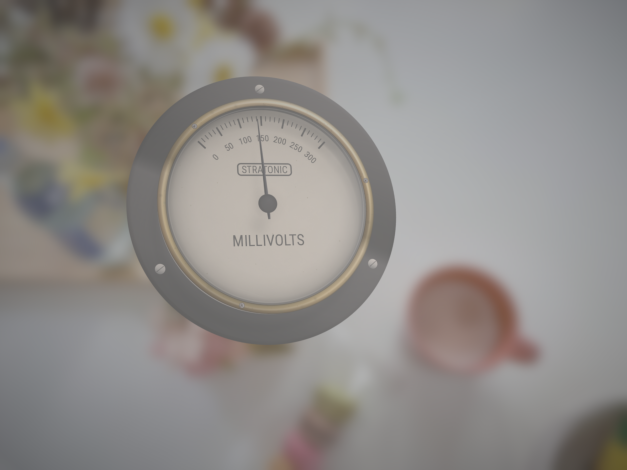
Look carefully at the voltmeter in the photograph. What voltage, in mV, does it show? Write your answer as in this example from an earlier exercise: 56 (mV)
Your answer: 140 (mV)
